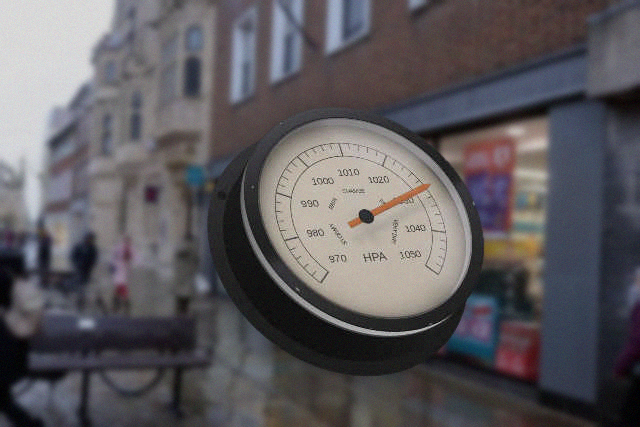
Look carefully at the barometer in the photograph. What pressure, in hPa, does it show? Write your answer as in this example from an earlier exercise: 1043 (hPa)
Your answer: 1030 (hPa)
